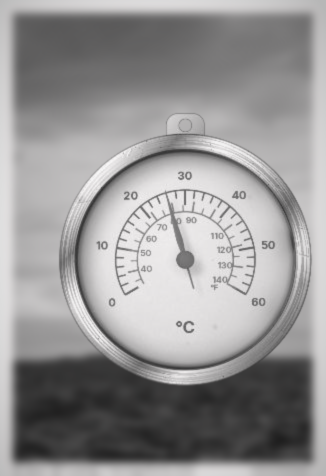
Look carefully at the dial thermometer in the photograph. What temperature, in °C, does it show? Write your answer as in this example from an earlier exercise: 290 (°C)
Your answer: 26 (°C)
